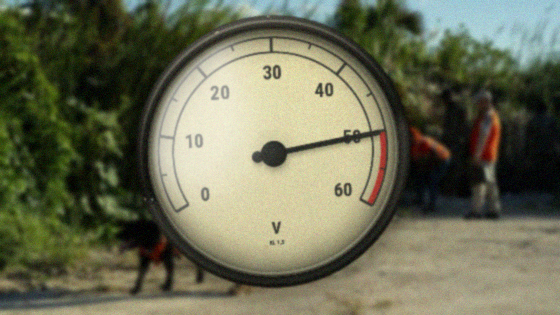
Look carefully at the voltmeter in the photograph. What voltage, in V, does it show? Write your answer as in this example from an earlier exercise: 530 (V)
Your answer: 50 (V)
